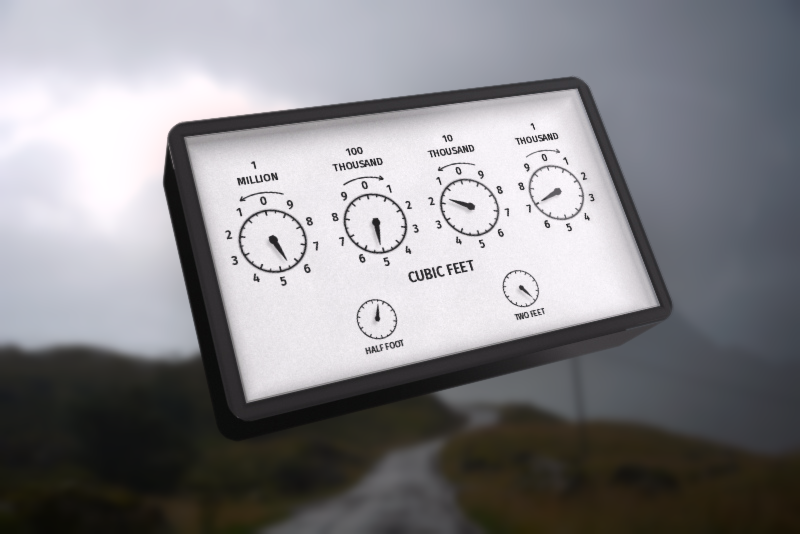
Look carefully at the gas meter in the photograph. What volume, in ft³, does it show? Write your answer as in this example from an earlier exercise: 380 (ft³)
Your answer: 551700 (ft³)
